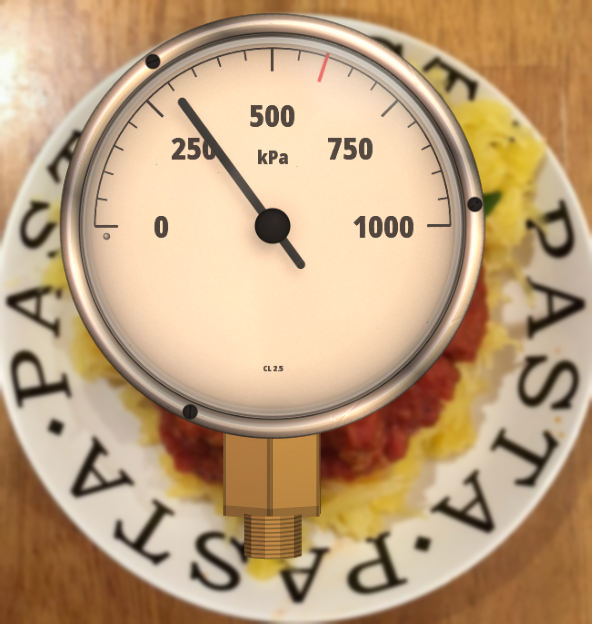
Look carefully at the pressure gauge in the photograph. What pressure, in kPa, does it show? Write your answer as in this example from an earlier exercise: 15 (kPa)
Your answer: 300 (kPa)
